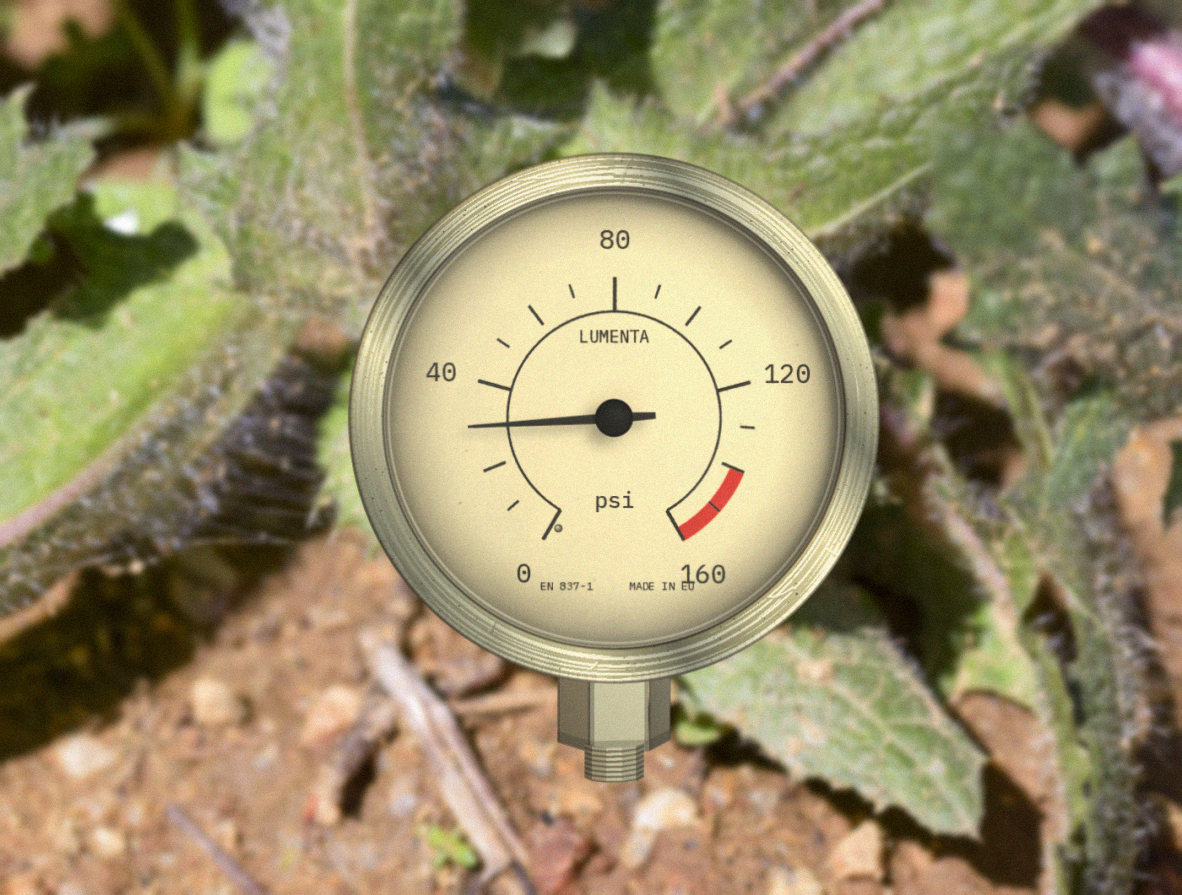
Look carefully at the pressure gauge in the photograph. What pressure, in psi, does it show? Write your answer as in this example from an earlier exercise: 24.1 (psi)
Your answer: 30 (psi)
